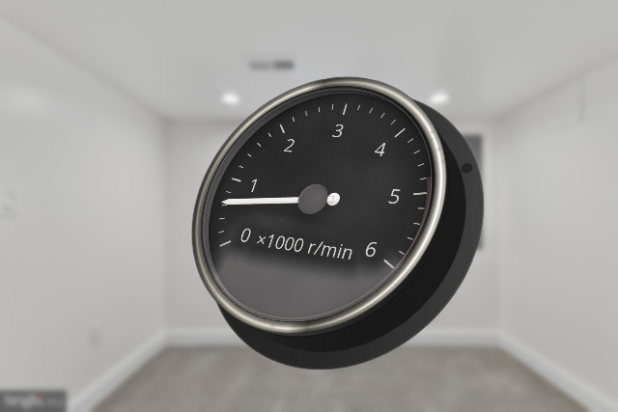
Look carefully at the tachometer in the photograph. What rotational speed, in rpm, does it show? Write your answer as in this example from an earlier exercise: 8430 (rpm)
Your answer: 600 (rpm)
